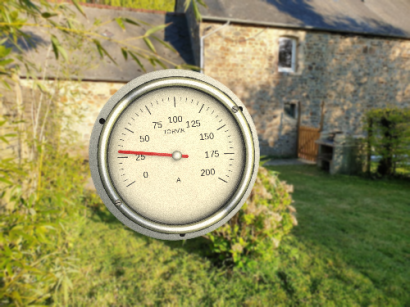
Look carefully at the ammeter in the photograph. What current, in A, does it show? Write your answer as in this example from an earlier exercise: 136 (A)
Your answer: 30 (A)
